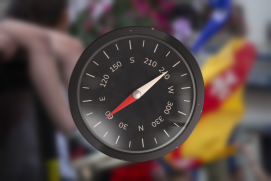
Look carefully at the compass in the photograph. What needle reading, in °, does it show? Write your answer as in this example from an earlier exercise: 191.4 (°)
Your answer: 60 (°)
